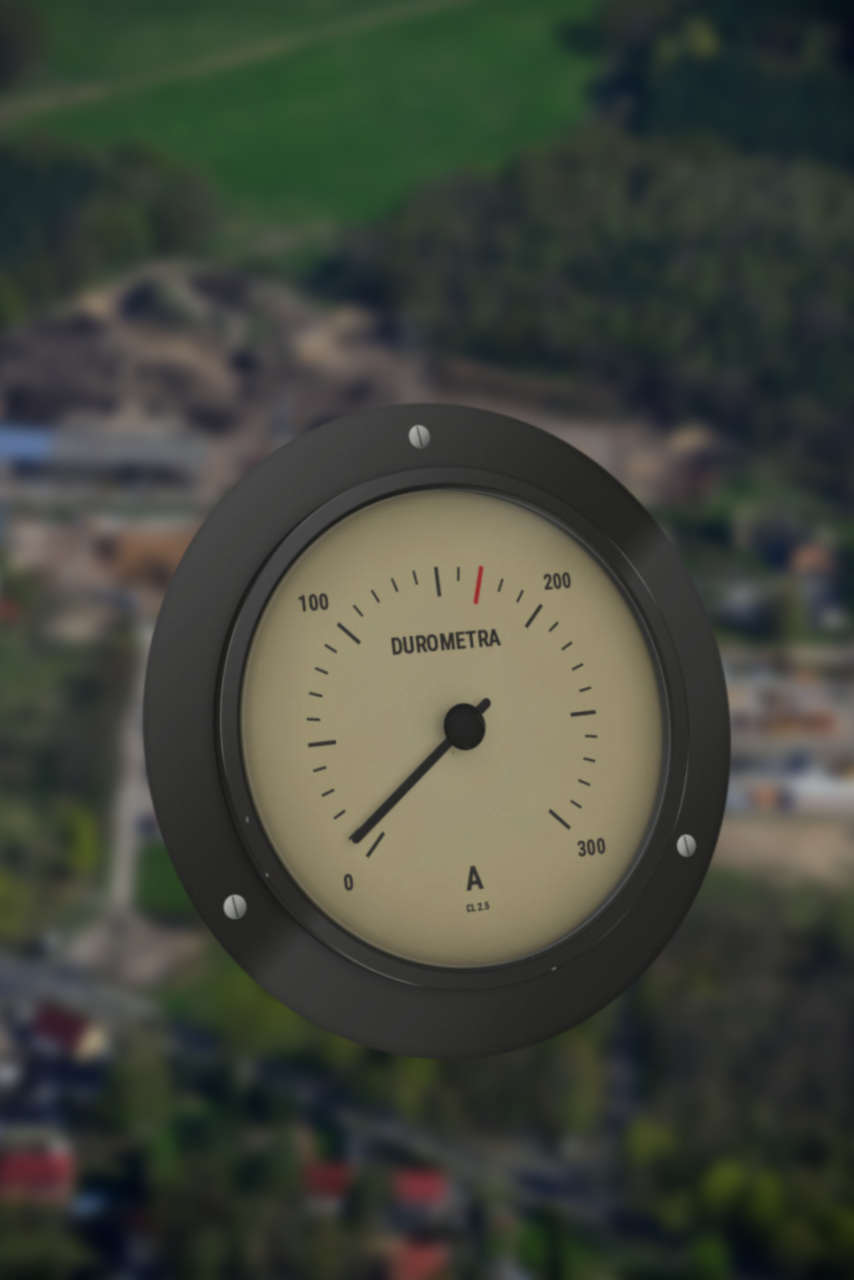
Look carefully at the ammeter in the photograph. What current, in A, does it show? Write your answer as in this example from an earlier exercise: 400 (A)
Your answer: 10 (A)
